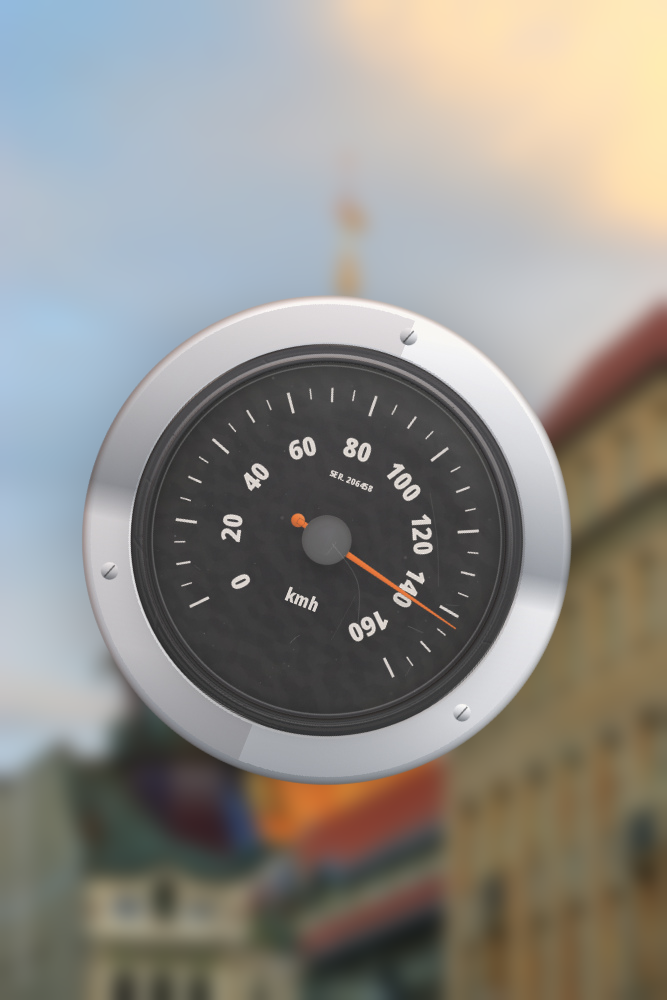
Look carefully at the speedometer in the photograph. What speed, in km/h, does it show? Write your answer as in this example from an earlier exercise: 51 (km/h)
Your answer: 142.5 (km/h)
